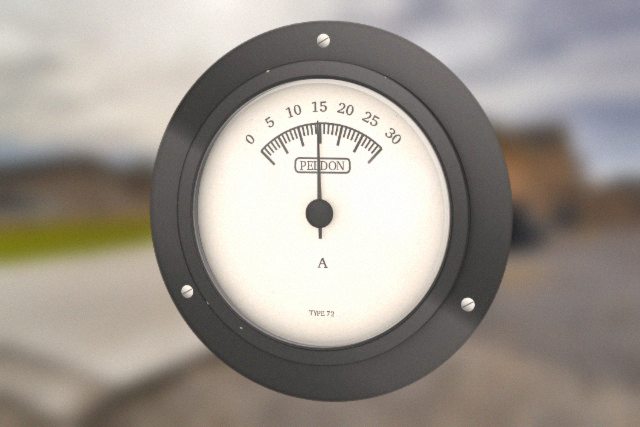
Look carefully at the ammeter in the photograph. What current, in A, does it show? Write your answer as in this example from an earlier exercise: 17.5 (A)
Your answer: 15 (A)
